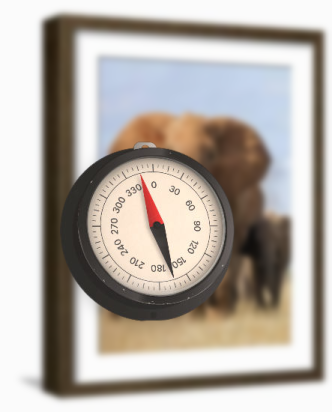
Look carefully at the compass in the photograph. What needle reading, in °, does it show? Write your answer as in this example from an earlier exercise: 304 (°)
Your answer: 345 (°)
